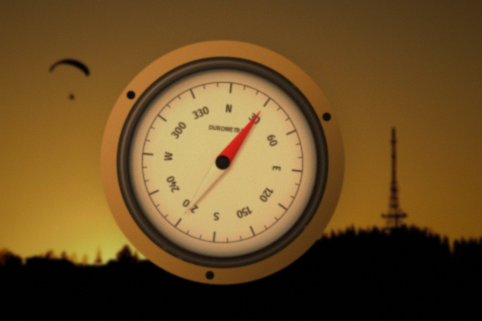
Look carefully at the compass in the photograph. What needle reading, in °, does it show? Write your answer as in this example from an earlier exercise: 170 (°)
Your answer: 30 (°)
